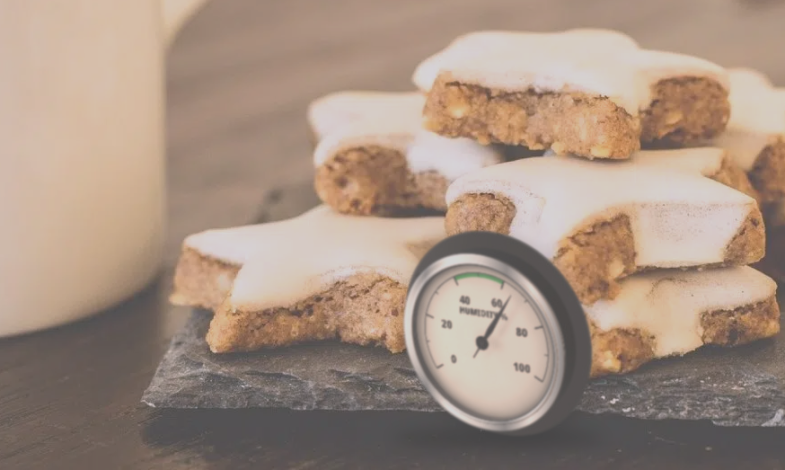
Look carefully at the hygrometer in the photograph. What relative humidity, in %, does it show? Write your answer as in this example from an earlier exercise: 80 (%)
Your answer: 65 (%)
